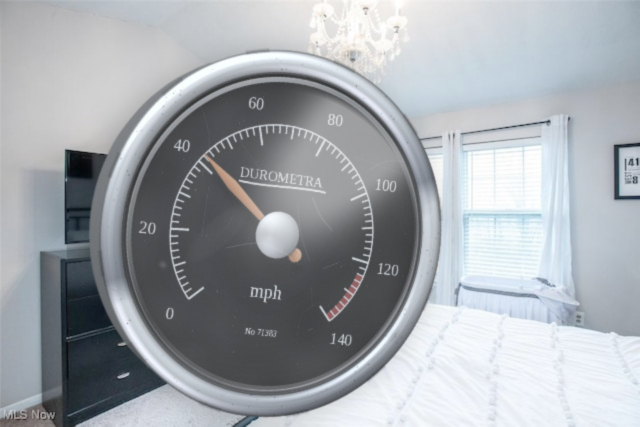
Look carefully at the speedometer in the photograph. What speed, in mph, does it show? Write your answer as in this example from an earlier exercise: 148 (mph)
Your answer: 42 (mph)
